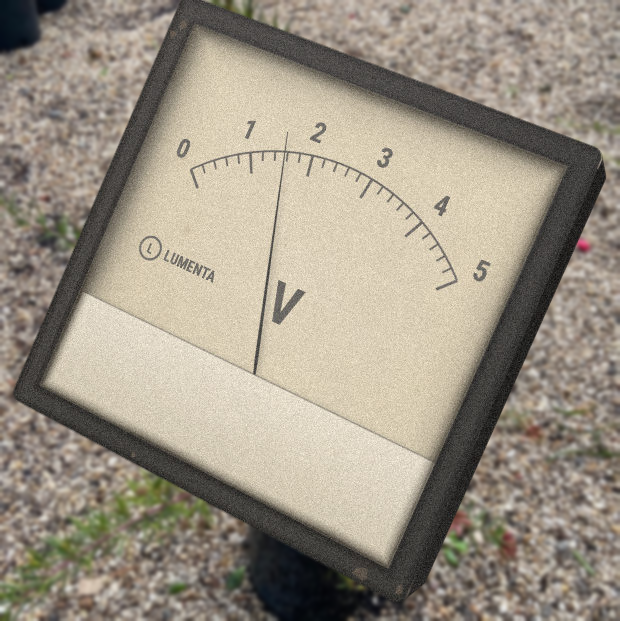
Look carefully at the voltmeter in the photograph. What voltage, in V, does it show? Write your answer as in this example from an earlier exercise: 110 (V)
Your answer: 1.6 (V)
